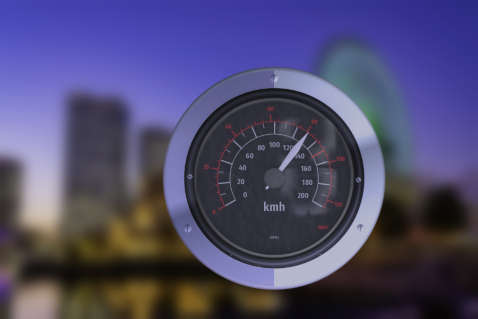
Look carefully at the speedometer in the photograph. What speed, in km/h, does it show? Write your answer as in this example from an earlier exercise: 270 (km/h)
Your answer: 130 (km/h)
